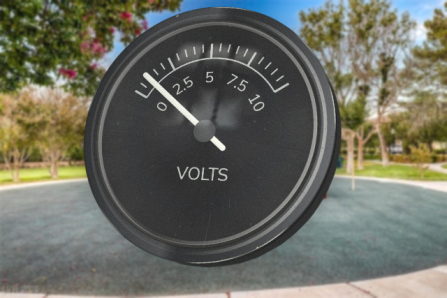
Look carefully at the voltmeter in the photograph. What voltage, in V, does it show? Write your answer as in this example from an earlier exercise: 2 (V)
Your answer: 1 (V)
